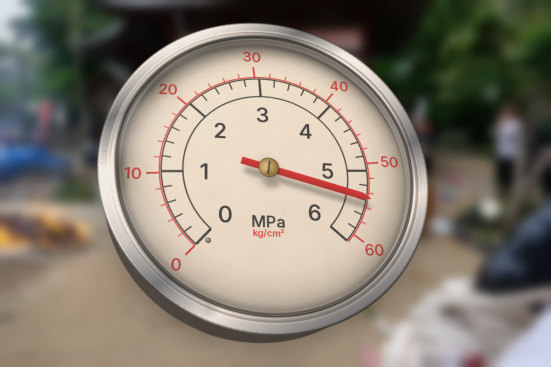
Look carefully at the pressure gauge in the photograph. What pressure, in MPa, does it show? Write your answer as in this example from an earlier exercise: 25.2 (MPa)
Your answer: 5.4 (MPa)
